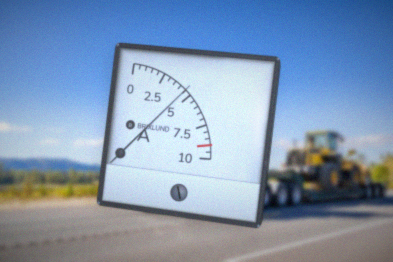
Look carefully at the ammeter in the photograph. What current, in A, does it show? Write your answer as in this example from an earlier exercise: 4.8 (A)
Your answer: 4.5 (A)
